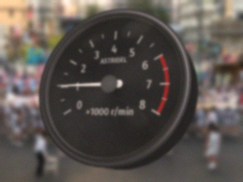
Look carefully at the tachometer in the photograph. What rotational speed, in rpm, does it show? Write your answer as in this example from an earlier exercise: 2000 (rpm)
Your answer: 1000 (rpm)
